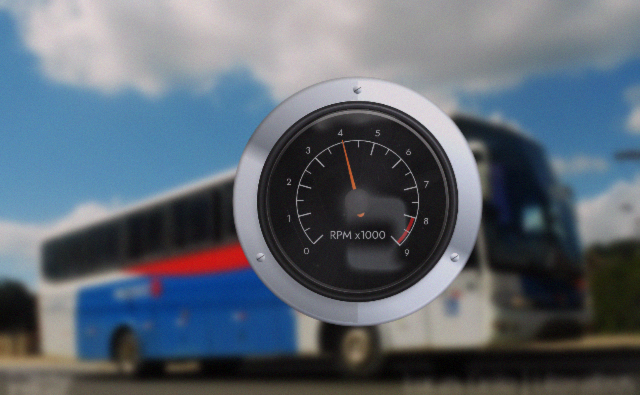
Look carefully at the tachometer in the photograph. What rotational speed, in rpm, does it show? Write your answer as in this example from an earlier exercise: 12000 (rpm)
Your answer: 4000 (rpm)
